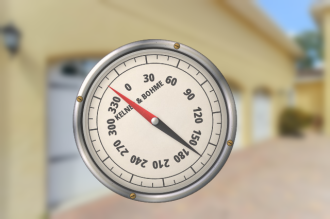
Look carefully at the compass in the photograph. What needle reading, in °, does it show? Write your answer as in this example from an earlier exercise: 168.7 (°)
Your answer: 345 (°)
